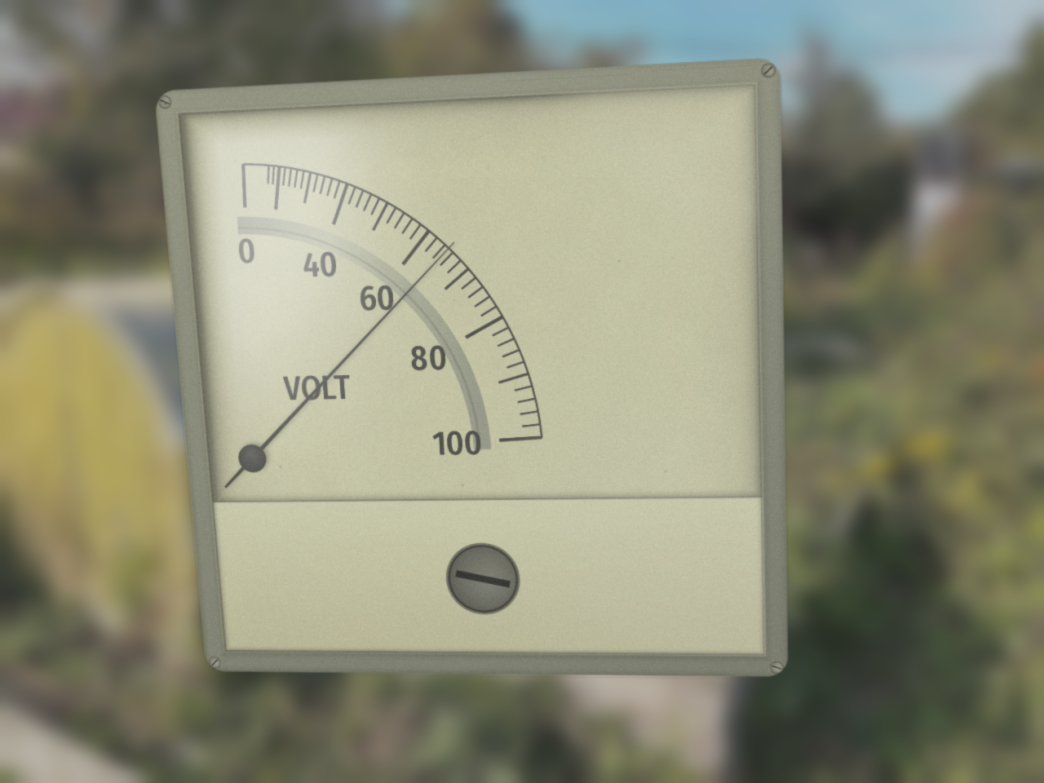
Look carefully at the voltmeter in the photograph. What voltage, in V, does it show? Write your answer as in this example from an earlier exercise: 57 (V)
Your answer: 65 (V)
